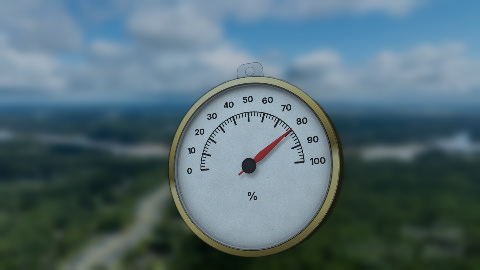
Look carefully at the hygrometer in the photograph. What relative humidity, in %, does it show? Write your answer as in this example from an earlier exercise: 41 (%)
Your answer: 80 (%)
